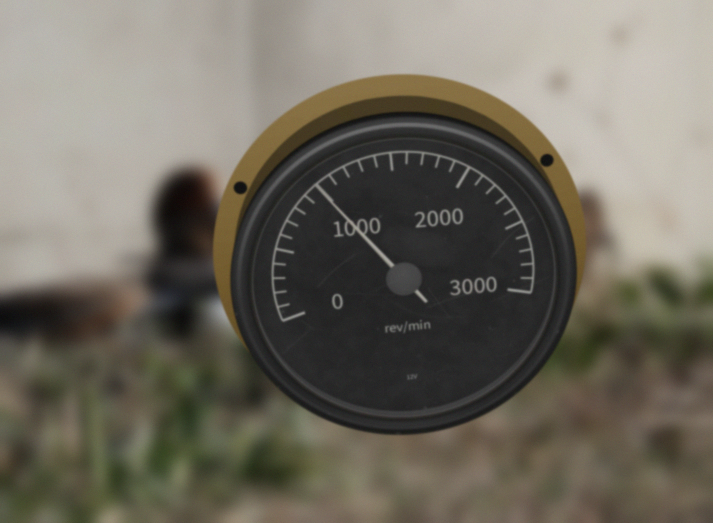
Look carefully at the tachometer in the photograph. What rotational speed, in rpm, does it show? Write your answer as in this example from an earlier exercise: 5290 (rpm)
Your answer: 1000 (rpm)
